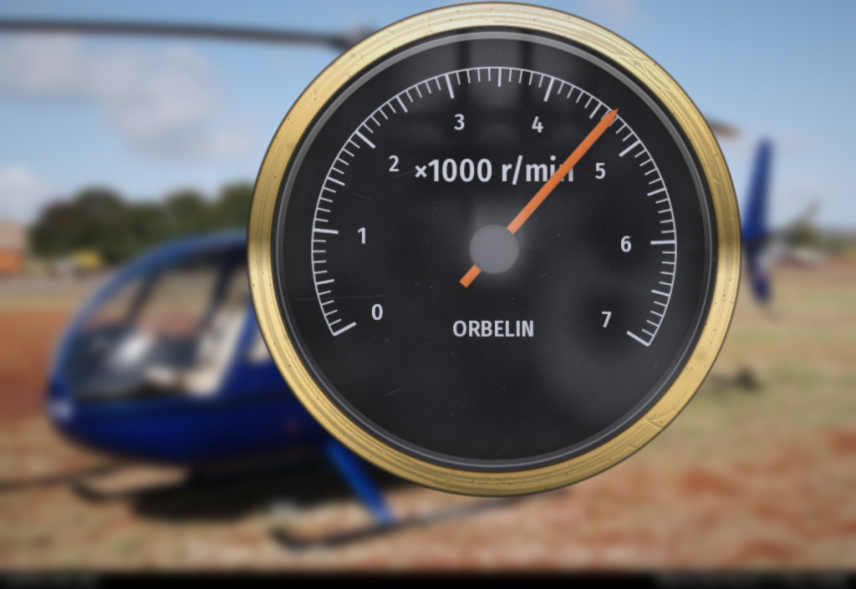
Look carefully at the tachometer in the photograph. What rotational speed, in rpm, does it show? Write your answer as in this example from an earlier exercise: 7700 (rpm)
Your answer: 4650 (rpm)
